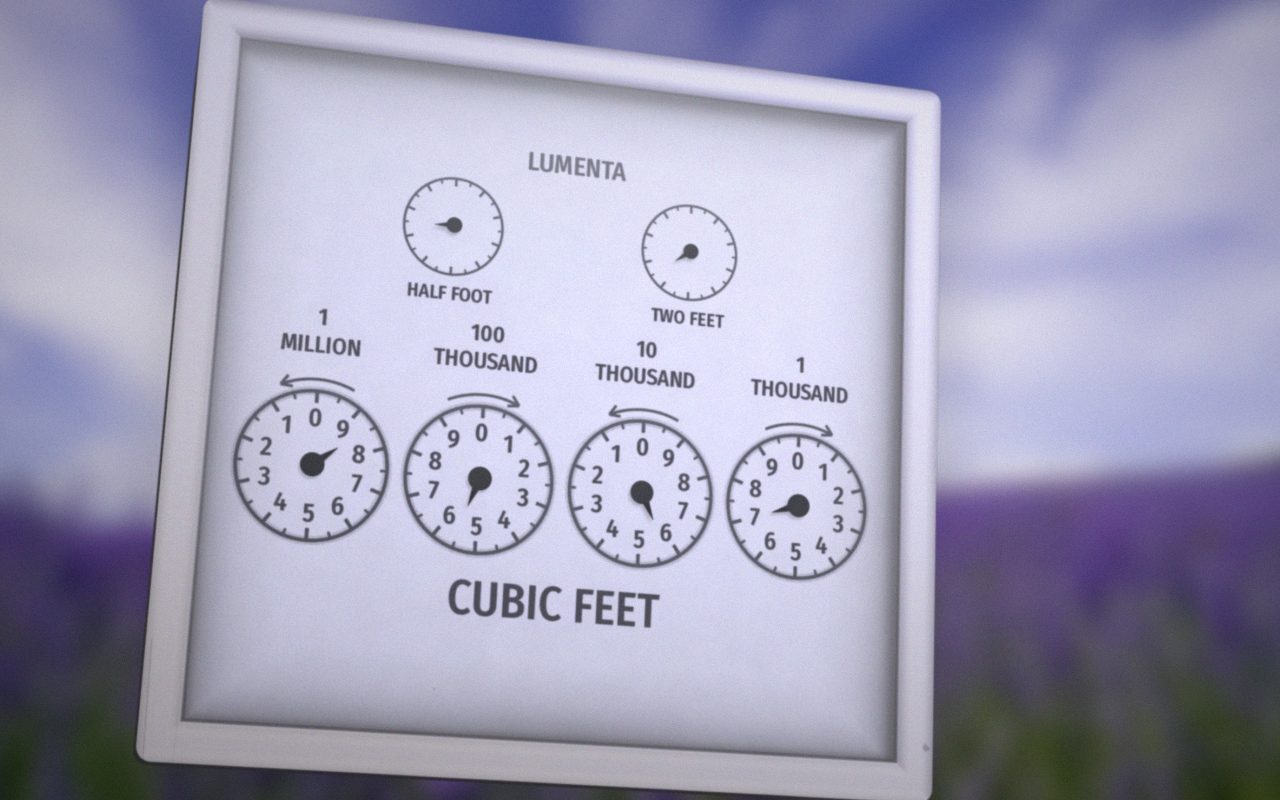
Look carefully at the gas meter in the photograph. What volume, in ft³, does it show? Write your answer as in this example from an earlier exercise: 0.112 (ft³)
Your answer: 855700 (ft³)
